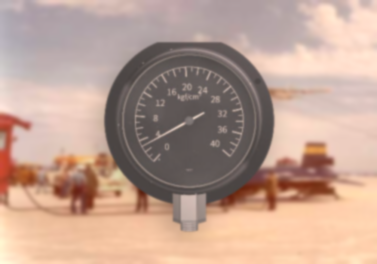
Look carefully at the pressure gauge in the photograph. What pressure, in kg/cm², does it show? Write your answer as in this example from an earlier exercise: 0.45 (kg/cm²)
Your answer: 3 (kg/cm²)
